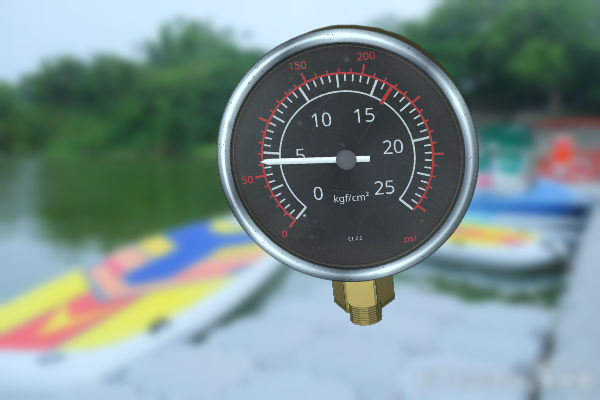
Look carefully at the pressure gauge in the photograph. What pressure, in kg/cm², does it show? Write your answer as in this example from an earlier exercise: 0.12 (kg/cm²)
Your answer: 4.5 (kg/cm²)
